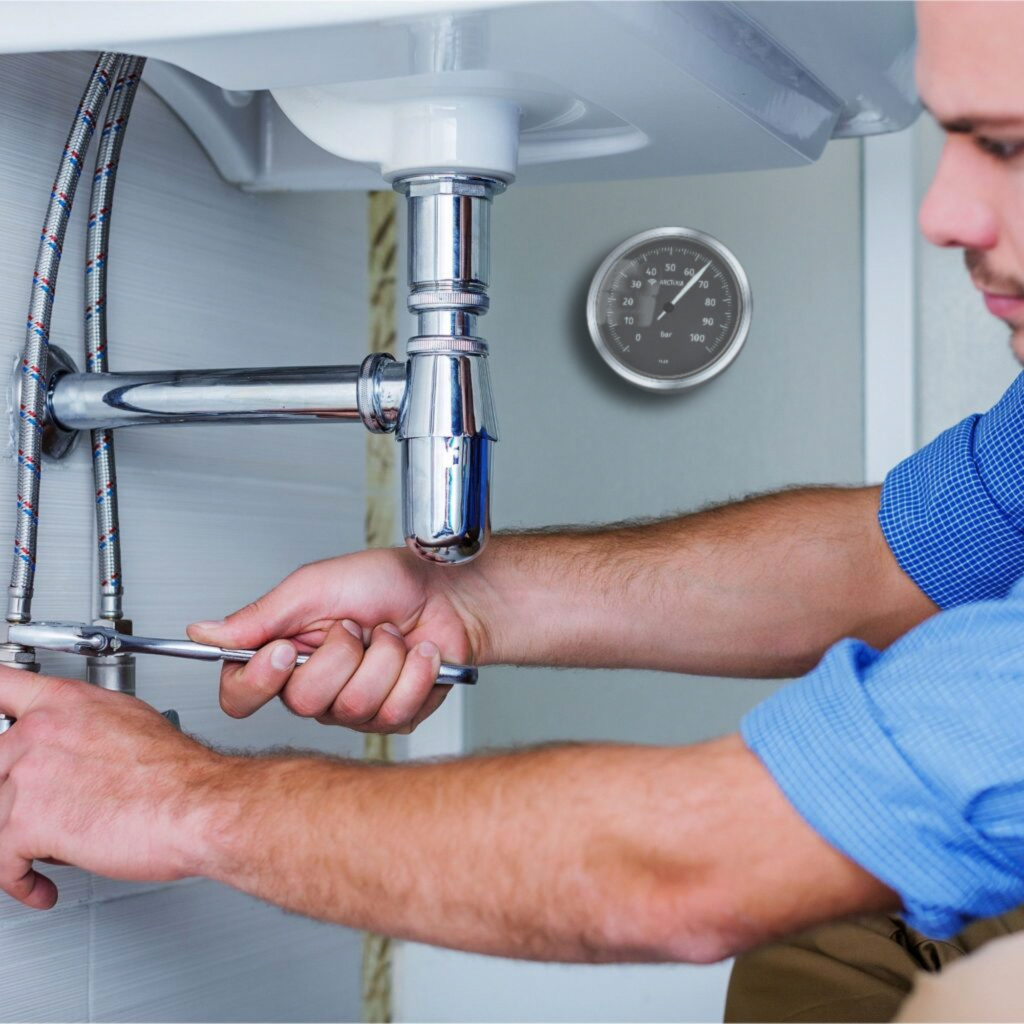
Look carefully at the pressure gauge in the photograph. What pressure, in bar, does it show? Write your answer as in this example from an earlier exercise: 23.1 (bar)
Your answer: 65 (bar)
